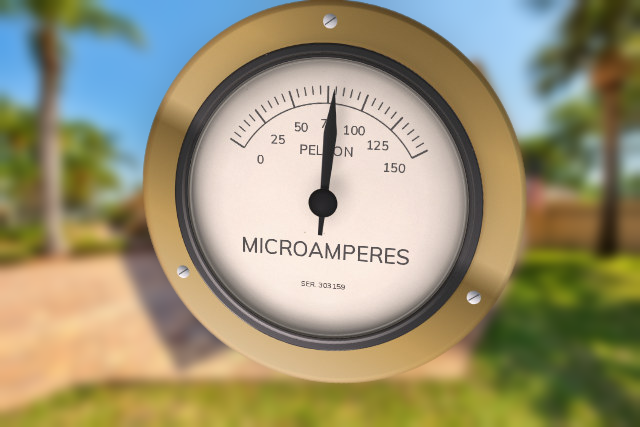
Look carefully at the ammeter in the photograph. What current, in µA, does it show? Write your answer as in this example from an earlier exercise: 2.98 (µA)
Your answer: 80 (µA)
